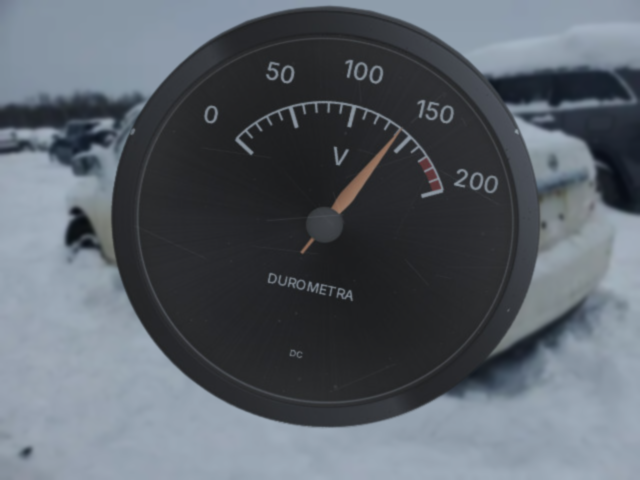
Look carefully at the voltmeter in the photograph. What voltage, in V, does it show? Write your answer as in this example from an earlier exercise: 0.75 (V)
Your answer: 140 (V)
